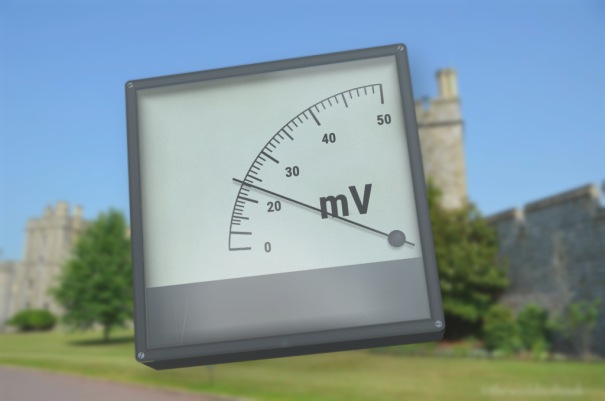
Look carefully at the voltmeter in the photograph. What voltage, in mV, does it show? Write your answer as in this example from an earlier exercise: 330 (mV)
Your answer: 23 (mV)
